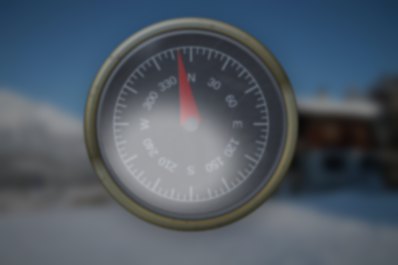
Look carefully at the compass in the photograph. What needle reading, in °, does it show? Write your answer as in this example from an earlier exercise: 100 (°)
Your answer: 350 (°)
